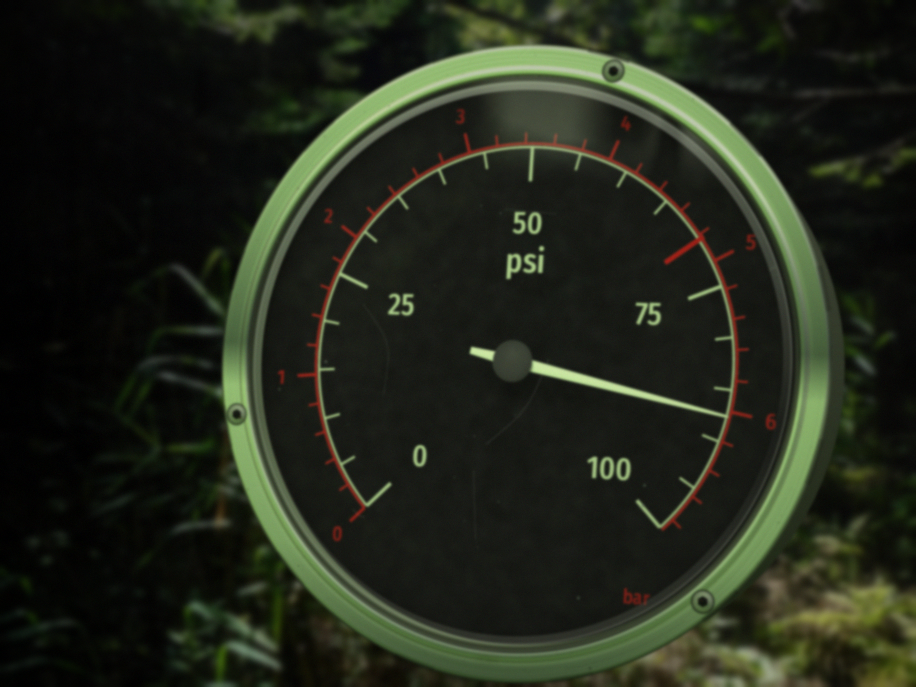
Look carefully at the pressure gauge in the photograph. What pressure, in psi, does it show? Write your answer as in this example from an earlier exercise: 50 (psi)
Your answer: 87.5 (psi)
